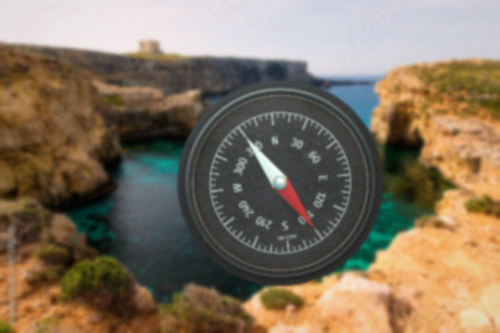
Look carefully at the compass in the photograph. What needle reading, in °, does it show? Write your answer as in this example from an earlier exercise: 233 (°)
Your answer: 150 (°)
